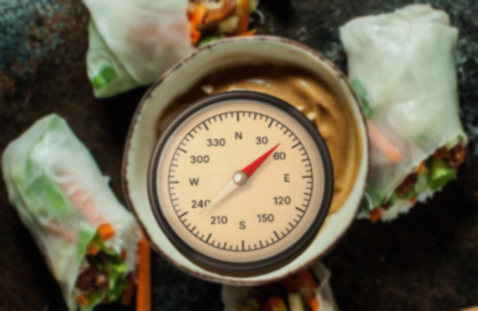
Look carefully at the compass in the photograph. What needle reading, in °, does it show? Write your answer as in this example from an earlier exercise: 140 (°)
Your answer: 50 (°)
